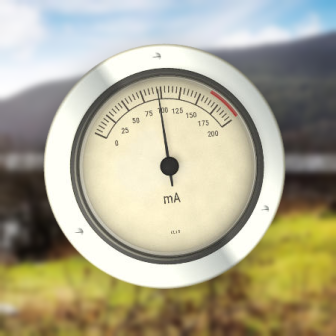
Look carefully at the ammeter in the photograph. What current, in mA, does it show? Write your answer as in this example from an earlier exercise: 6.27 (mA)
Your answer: 95 (mA)
